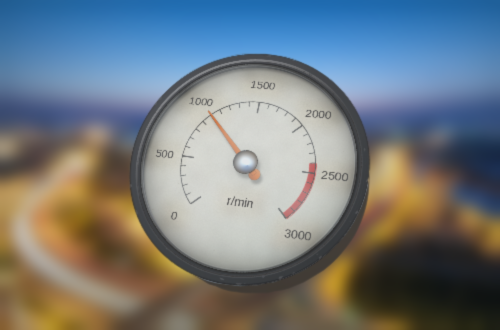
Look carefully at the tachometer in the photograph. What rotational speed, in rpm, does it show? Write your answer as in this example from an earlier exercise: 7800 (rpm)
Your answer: 1000 (rpm)
